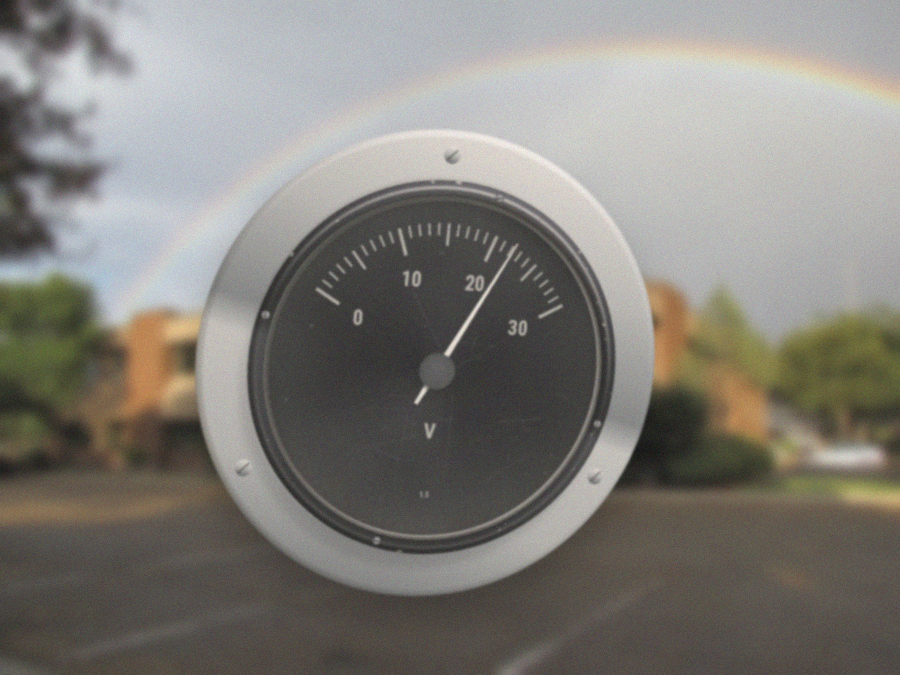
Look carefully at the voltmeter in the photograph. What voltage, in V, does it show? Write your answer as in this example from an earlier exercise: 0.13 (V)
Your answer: 22 (V)
